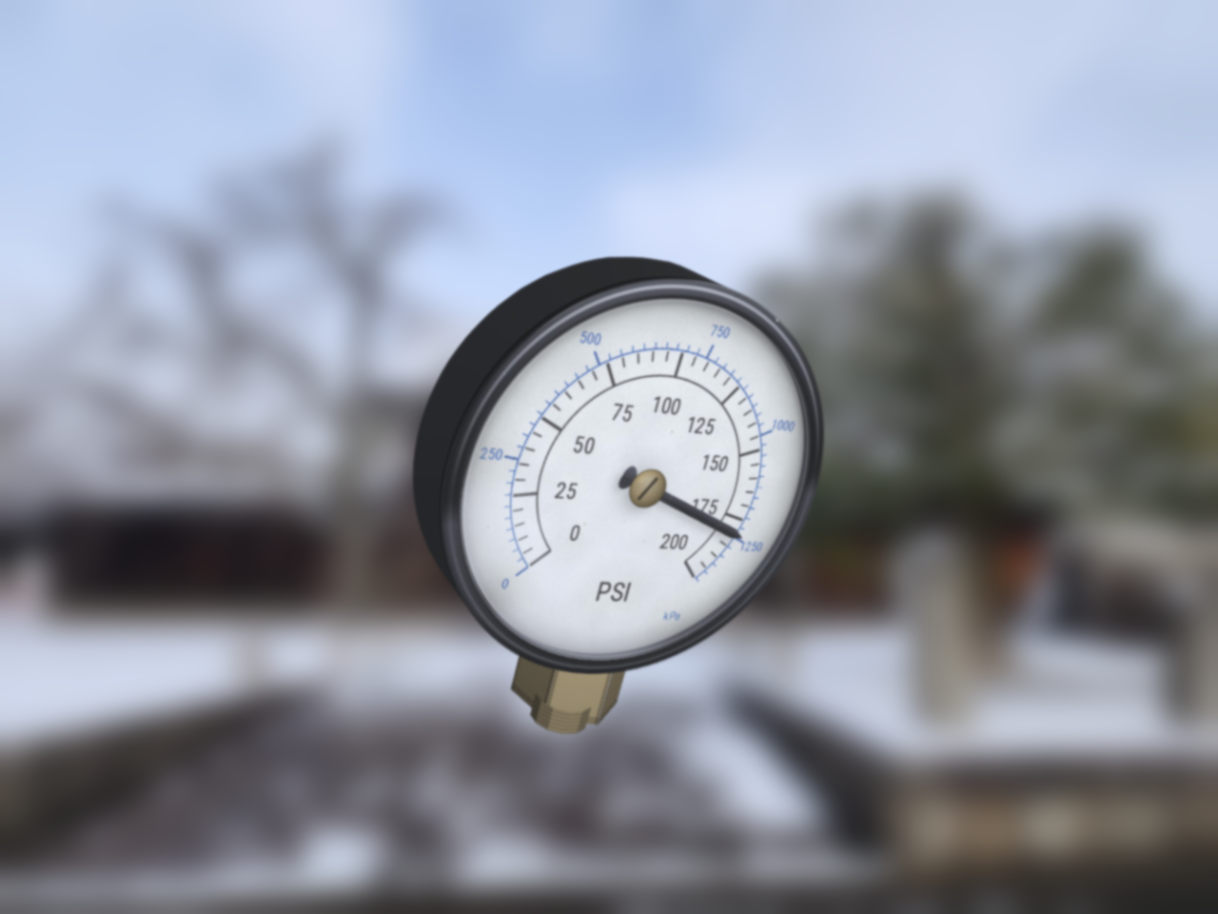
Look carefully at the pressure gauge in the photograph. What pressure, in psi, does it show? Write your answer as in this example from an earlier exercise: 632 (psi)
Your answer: 180 (psi)
